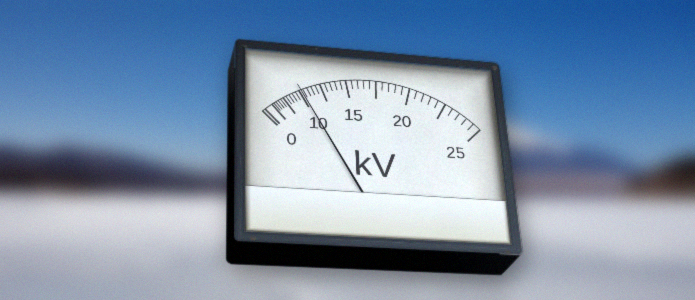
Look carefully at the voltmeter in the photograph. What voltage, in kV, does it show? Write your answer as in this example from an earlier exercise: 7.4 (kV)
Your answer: 10 (kV)
